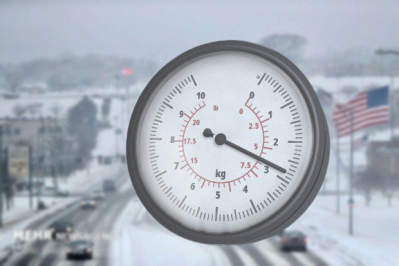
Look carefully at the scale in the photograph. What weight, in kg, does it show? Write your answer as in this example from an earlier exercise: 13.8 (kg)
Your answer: 2.8 (kg)
